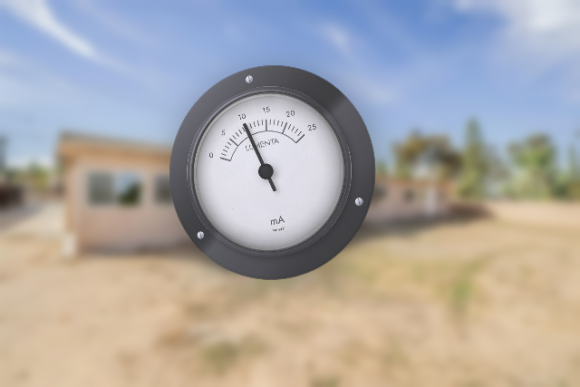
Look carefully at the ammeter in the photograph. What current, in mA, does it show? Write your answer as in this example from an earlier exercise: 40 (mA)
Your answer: 10 (mA)
